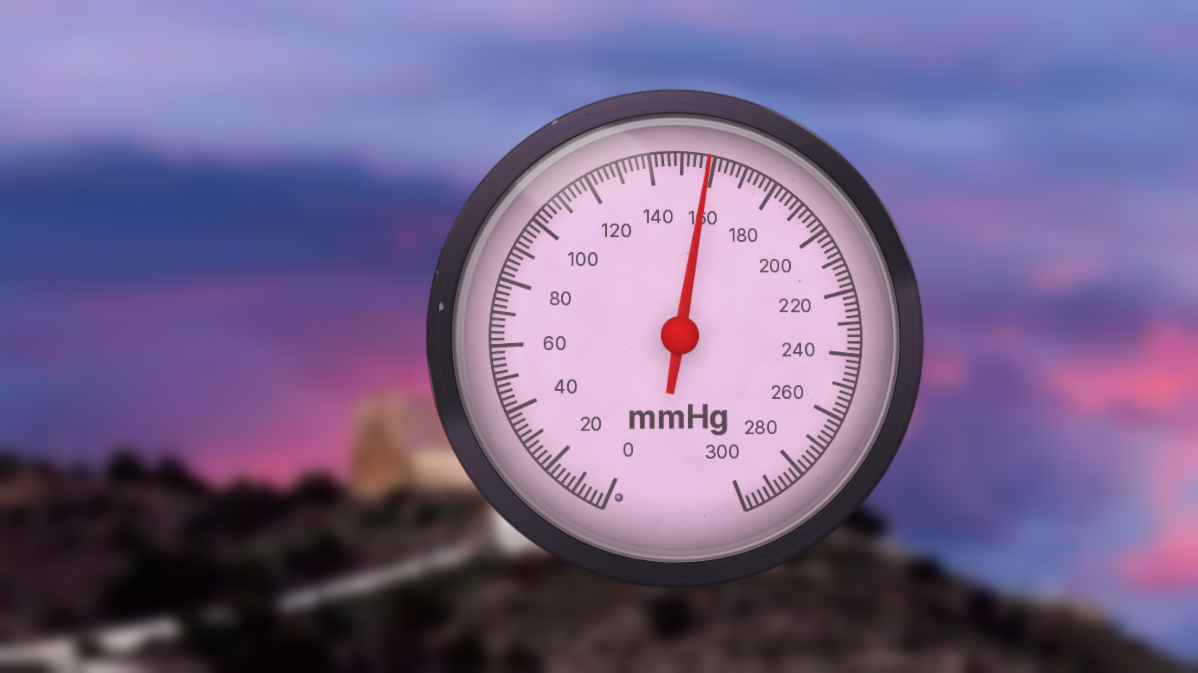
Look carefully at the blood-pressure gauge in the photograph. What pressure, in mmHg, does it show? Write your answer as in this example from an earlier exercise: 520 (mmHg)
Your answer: 158 (mmHg)
